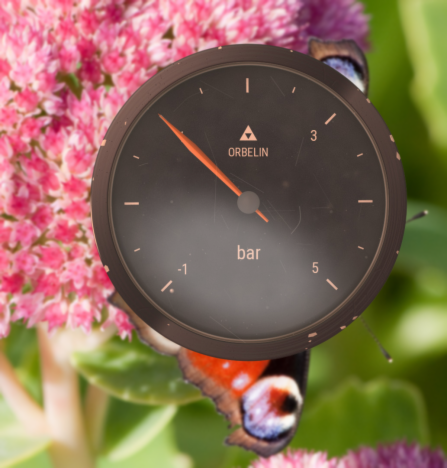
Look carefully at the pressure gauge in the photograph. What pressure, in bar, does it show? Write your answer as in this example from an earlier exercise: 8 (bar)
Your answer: 1 (bar)
